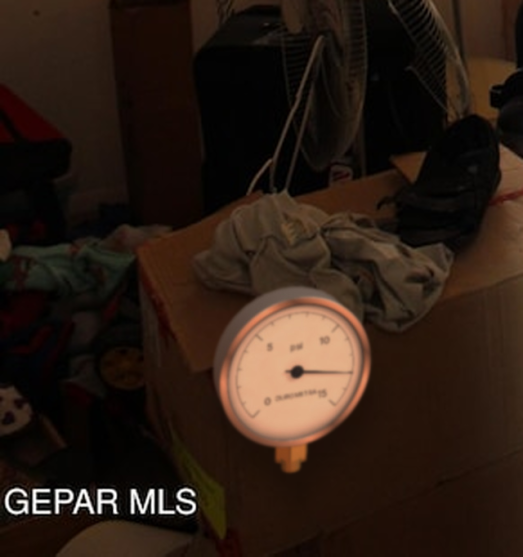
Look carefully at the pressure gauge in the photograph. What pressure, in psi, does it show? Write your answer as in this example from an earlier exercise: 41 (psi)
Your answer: 13 (psi)
